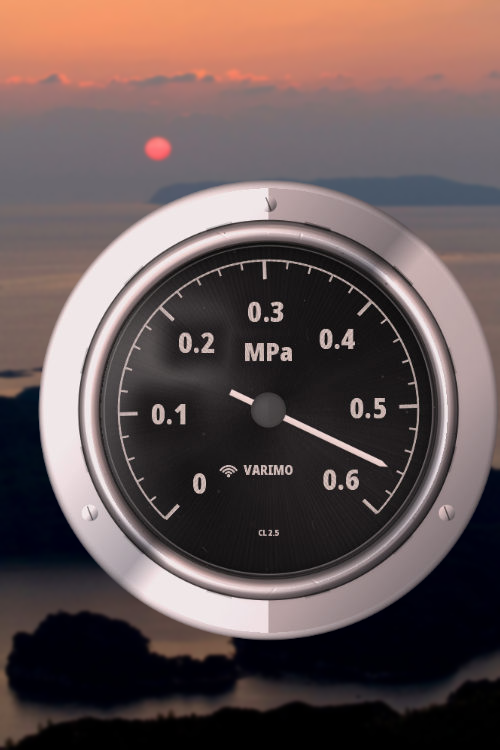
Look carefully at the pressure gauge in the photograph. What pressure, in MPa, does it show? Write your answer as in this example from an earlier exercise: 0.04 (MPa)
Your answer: 0.56 (MPa)
